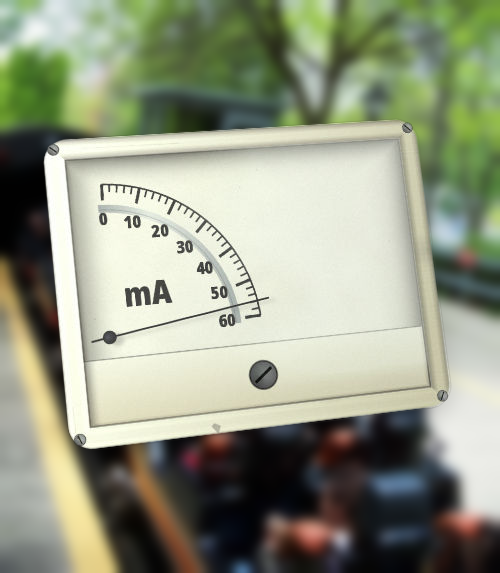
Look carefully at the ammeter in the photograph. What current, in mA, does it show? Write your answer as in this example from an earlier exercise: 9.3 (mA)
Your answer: 56 (mA)
